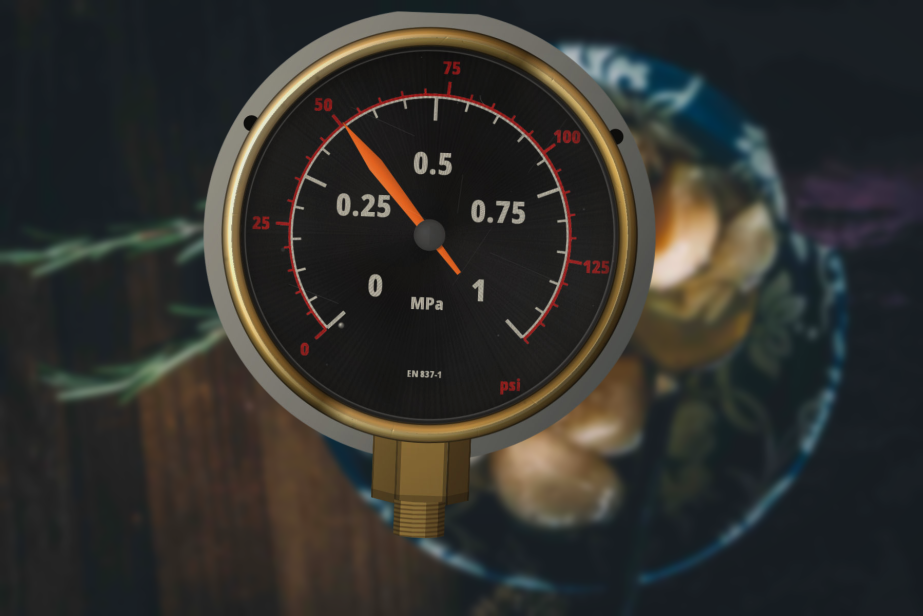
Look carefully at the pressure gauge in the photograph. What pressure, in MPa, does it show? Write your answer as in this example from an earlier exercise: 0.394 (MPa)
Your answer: 0.35 (MPa)
